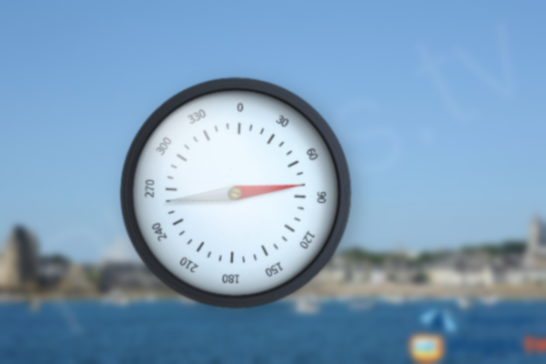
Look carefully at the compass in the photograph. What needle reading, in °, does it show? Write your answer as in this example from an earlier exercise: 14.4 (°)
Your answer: 80 (°)
